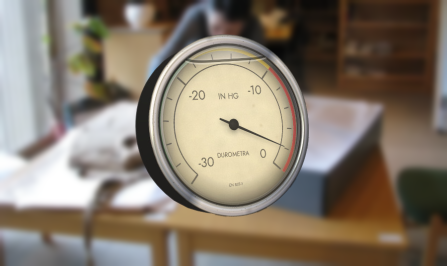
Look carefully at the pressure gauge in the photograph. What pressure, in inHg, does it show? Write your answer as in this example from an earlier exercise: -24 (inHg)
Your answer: -2 (inHg)
